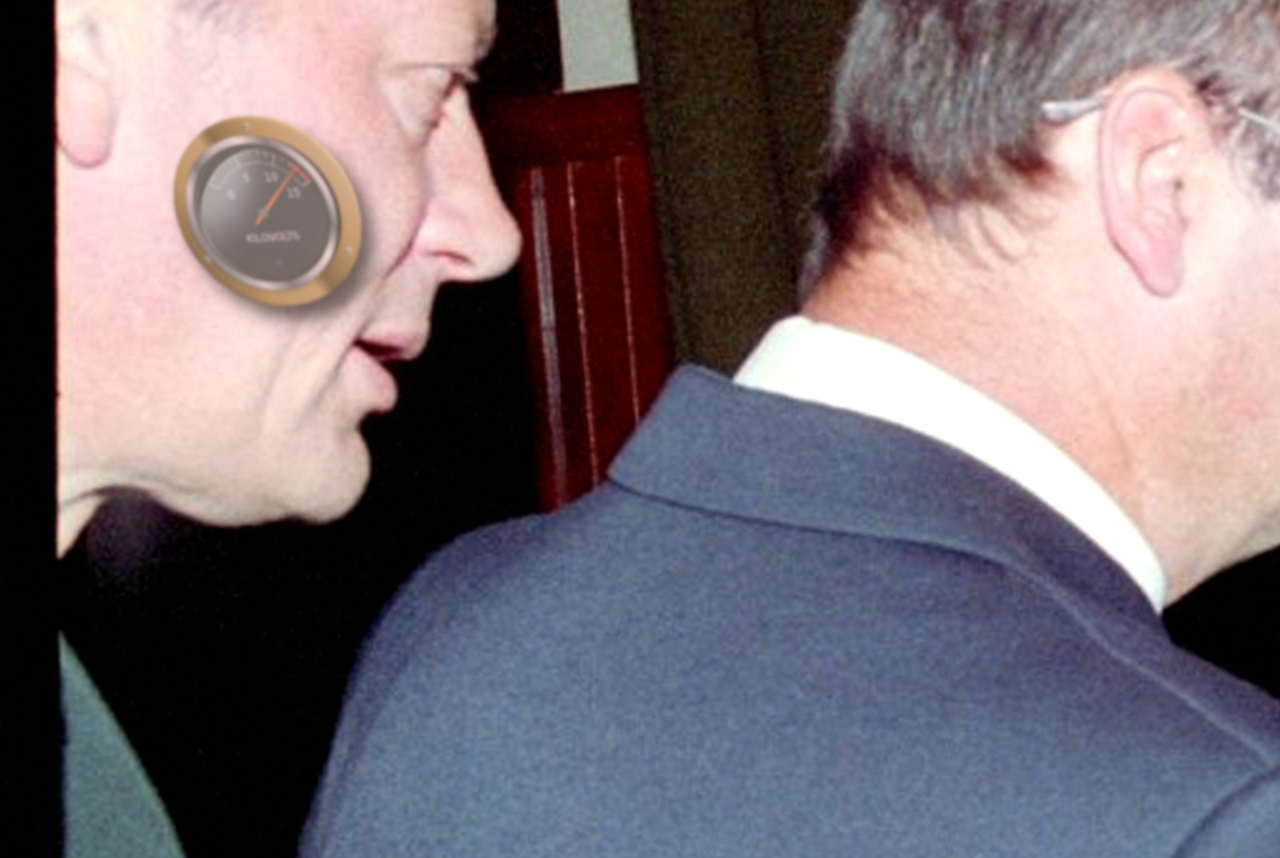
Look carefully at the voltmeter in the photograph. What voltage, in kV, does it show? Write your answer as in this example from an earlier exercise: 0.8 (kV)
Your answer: 13 (kV)
